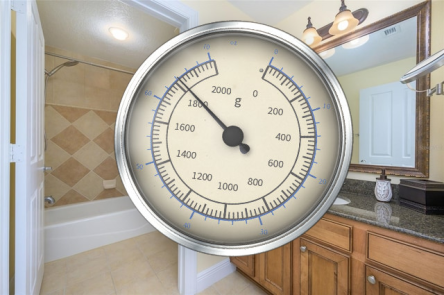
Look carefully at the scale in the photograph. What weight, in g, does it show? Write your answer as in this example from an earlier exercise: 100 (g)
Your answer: 1820 (g)
